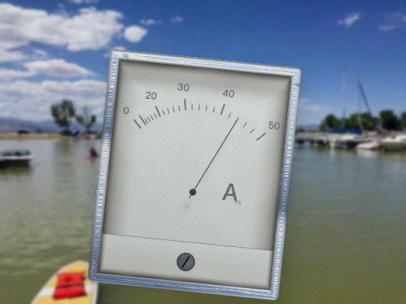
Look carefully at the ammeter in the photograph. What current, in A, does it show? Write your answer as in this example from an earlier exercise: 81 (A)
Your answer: 44 (A)
